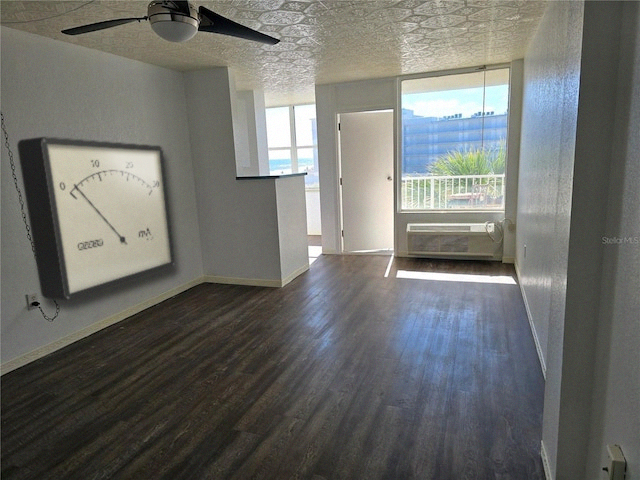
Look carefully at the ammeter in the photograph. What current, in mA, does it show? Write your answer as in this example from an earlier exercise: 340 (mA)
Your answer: 2 (mA)
